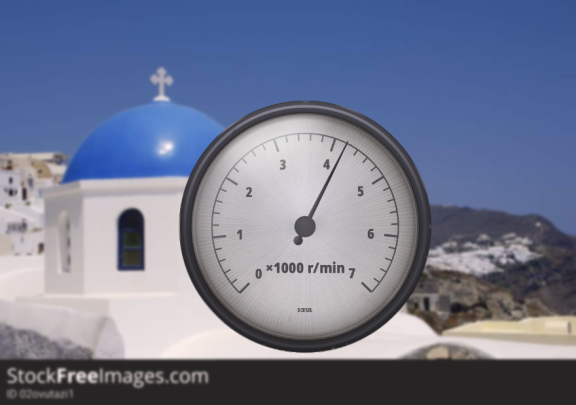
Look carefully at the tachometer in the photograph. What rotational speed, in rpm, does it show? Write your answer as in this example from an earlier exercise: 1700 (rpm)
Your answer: 4200 (rpm)
